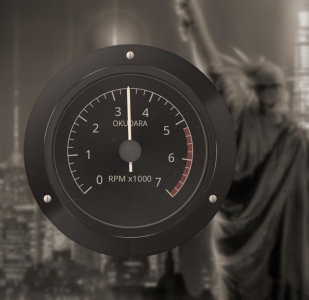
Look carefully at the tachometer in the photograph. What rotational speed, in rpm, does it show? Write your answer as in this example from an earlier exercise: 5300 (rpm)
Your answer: 3400 (rpm)
